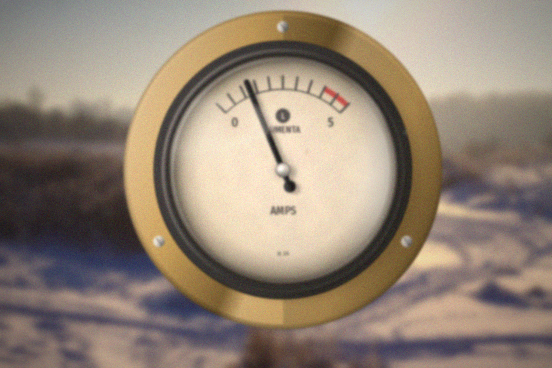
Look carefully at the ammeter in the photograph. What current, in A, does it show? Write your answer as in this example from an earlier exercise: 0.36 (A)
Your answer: 1.25 (A)
